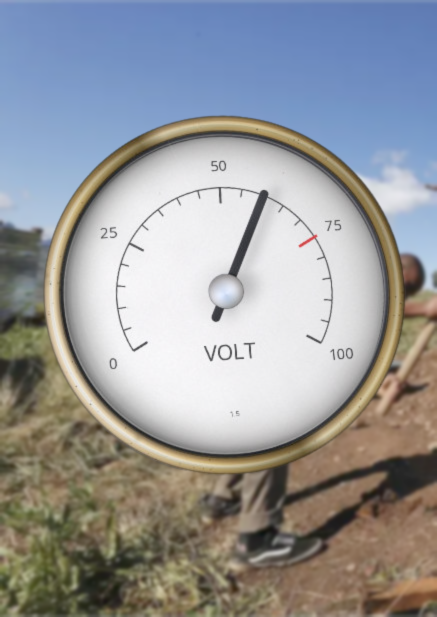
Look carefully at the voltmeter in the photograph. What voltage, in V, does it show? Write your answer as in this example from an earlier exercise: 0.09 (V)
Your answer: 60 (V)
